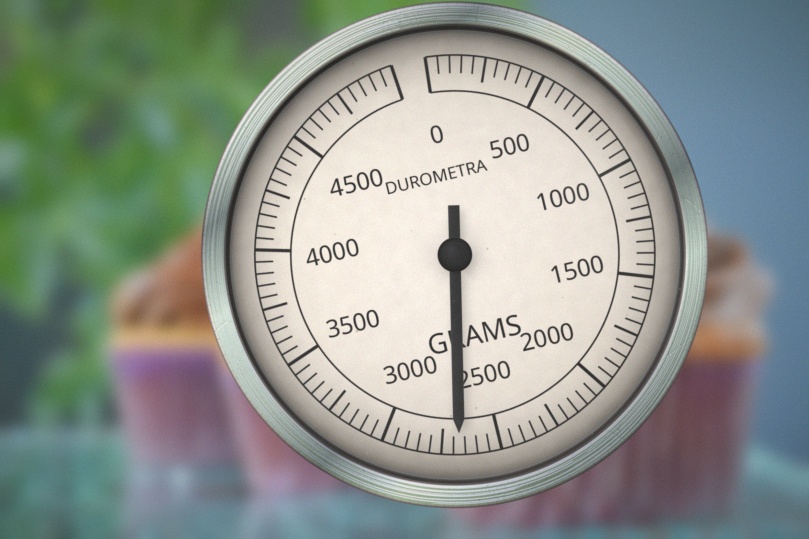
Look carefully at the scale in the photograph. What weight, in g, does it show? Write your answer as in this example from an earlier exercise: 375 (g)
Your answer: 2675 (g)
